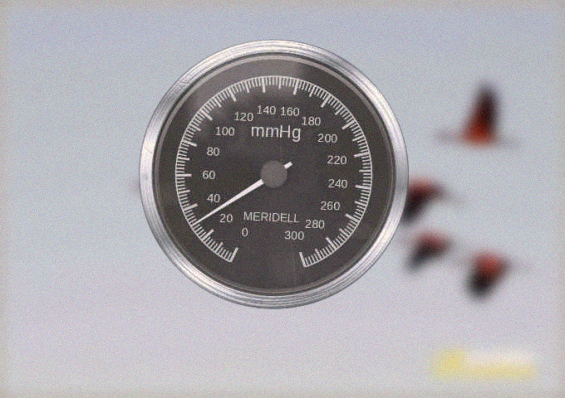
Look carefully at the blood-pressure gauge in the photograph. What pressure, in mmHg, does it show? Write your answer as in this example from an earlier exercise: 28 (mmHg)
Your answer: 30 (mmHg)
